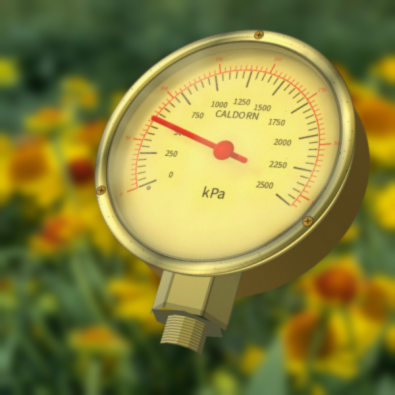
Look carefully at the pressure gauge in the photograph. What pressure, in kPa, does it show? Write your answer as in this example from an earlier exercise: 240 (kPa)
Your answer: 500 (kPa)
